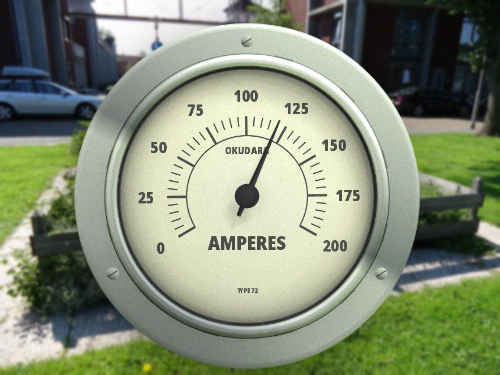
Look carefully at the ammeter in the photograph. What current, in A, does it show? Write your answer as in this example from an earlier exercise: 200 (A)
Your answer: 120 (A)
